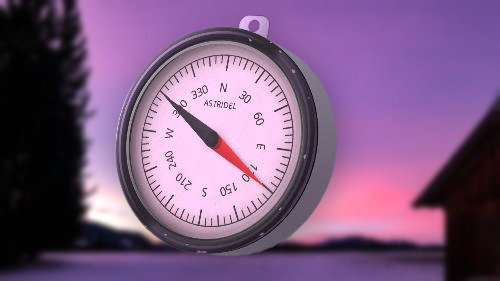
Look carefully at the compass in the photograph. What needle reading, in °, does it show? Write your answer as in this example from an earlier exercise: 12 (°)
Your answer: 120 (°)
